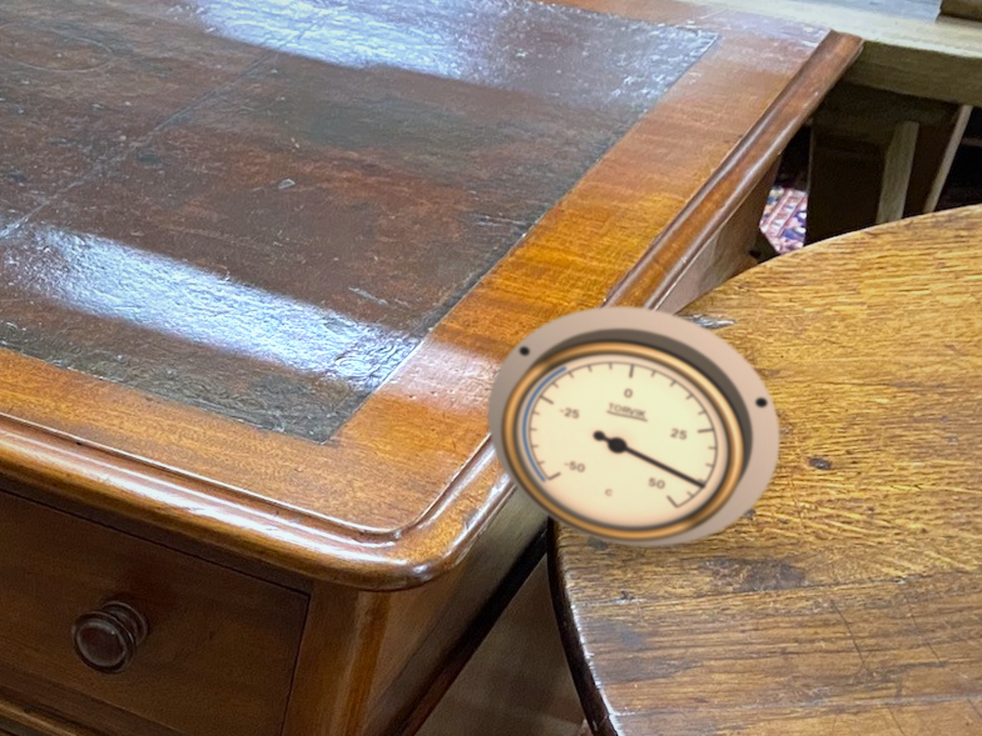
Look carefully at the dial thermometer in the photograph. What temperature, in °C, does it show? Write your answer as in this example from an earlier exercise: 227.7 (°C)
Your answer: 40 (°C)
